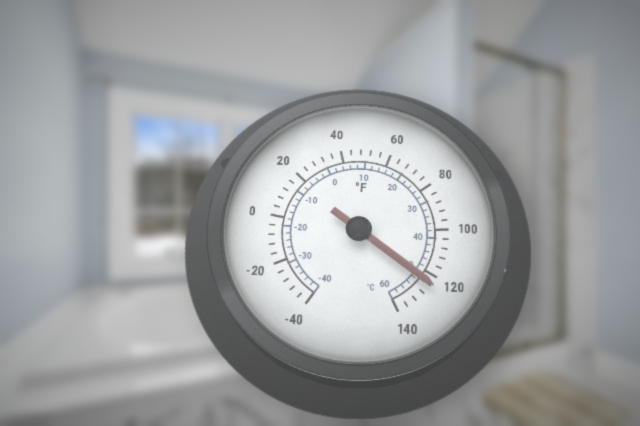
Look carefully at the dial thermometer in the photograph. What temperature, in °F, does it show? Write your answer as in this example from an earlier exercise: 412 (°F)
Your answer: 124 (°F)
